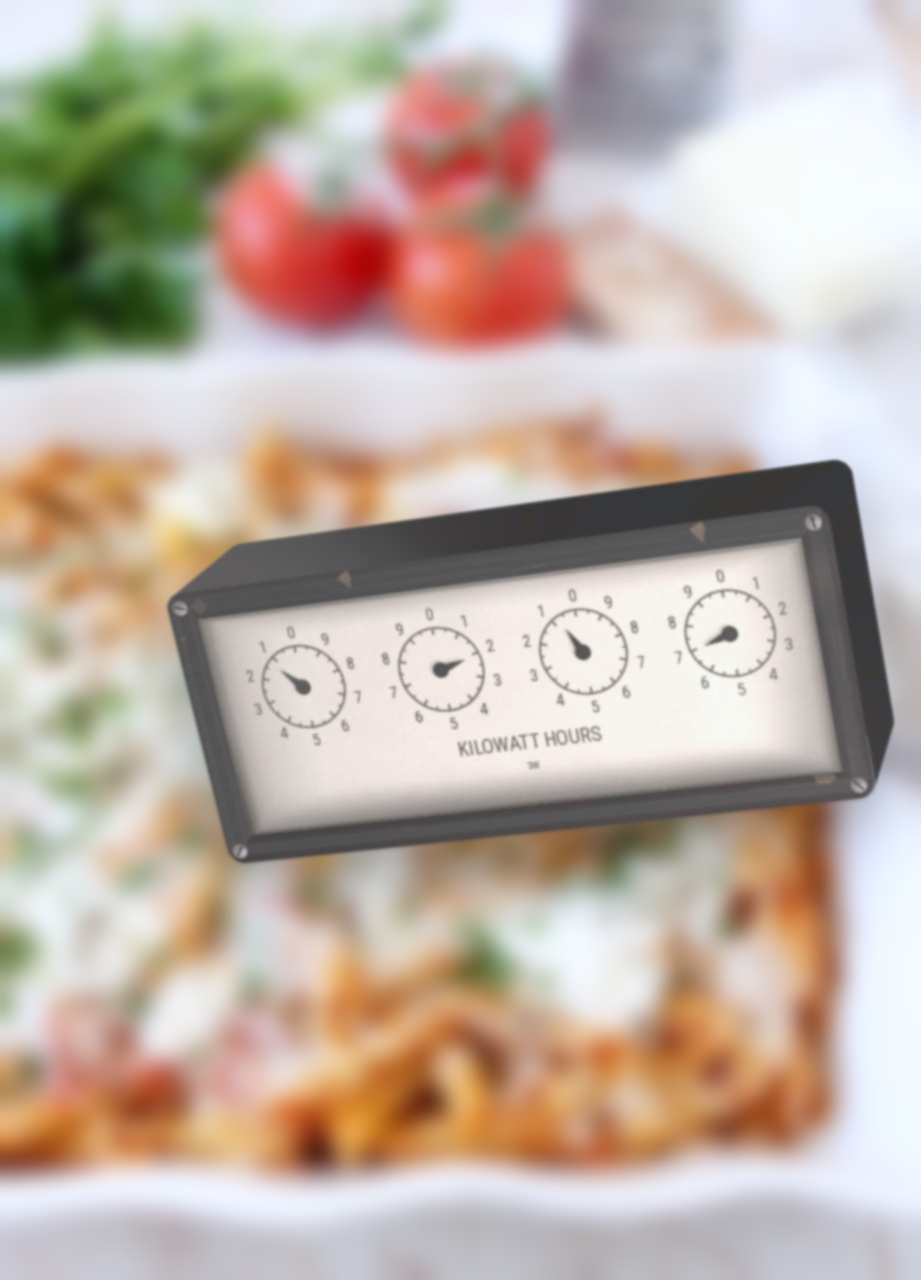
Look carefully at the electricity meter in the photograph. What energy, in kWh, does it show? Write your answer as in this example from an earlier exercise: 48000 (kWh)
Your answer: 1207 (kWh)
